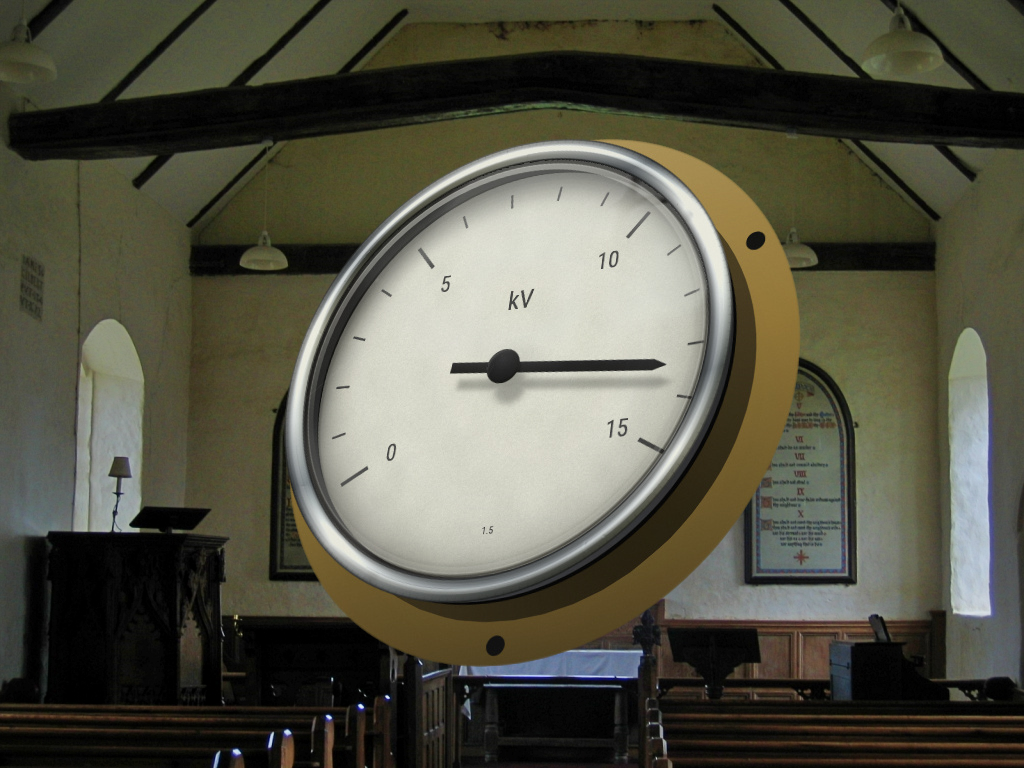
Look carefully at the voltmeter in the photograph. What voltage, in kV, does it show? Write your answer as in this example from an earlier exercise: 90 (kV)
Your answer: 13.5 (kV)
